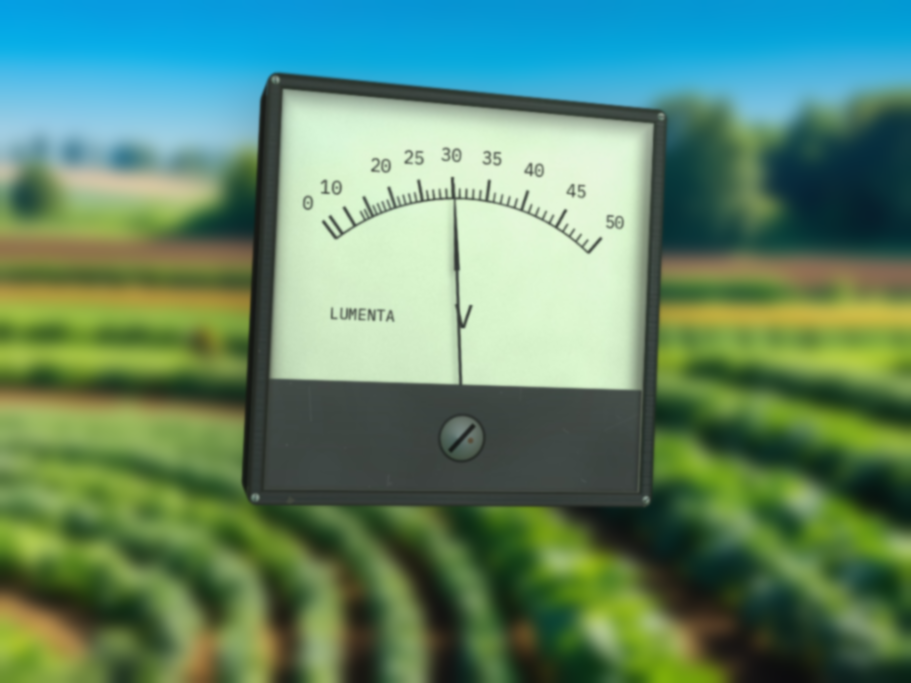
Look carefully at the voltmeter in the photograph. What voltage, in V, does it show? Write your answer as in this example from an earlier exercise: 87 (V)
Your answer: 30 (V)
